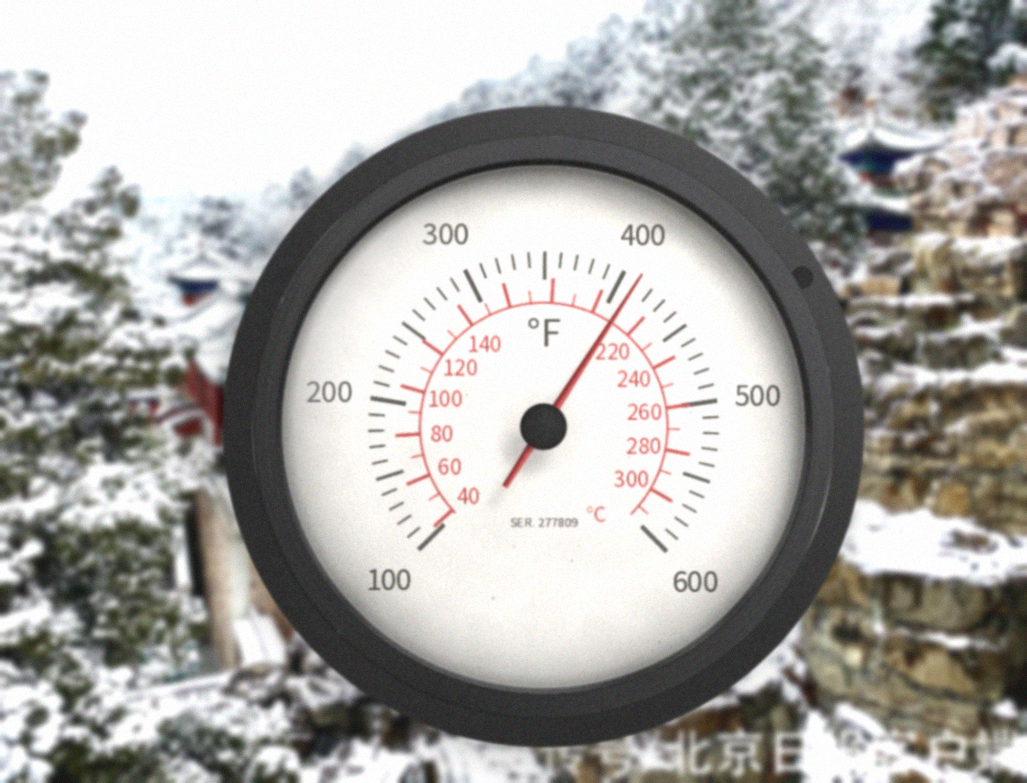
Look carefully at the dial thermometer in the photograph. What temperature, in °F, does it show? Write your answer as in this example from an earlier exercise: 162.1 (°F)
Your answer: 410 (°F)
